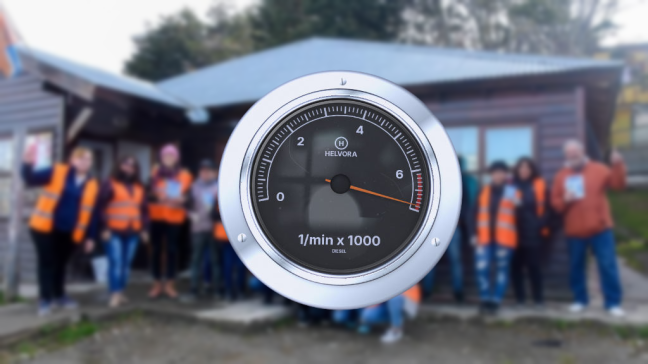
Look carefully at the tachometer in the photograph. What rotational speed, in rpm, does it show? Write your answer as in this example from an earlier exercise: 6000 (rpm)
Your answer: 6900 (rpm)
